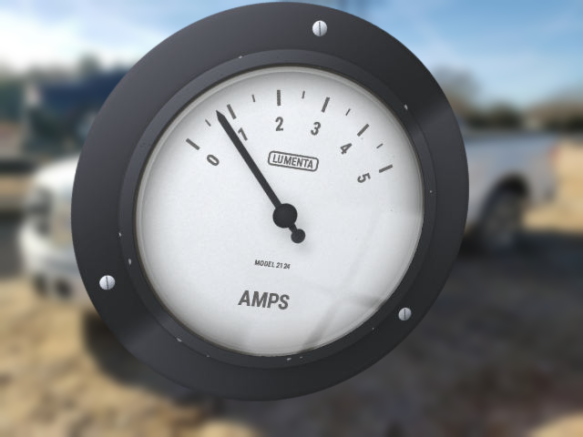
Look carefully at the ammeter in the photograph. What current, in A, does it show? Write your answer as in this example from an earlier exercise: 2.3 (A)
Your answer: 0.75 (A)
